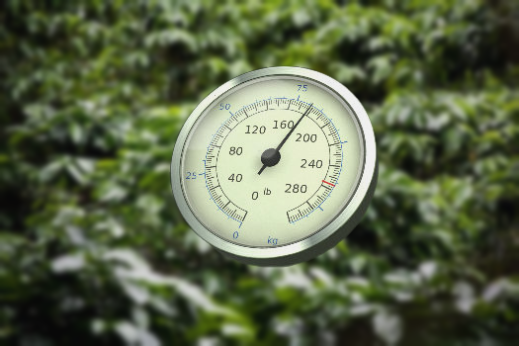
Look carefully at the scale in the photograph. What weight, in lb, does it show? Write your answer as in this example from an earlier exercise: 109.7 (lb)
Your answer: 180 (lb)
